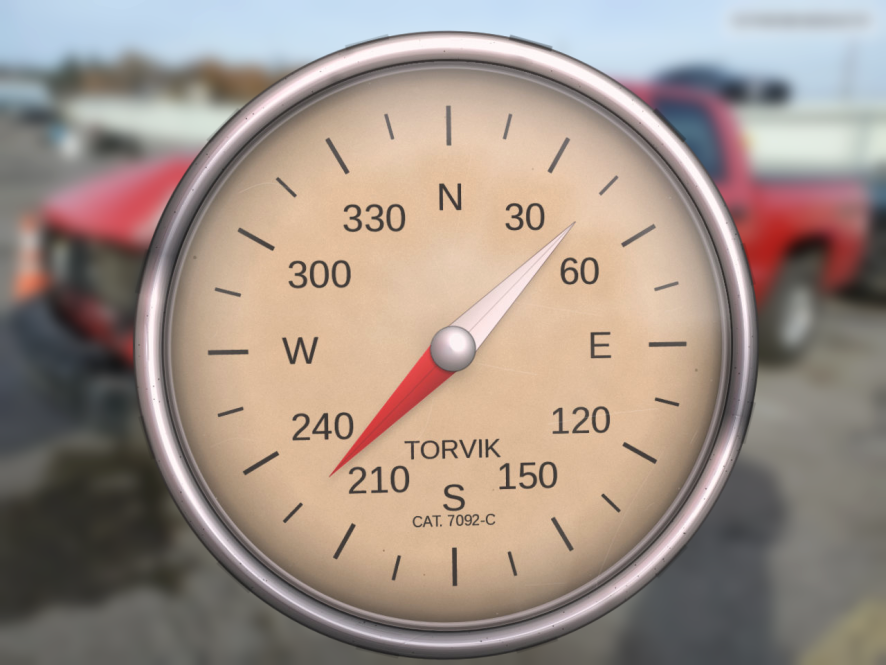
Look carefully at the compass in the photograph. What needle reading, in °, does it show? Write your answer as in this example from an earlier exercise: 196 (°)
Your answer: 225 (°)
